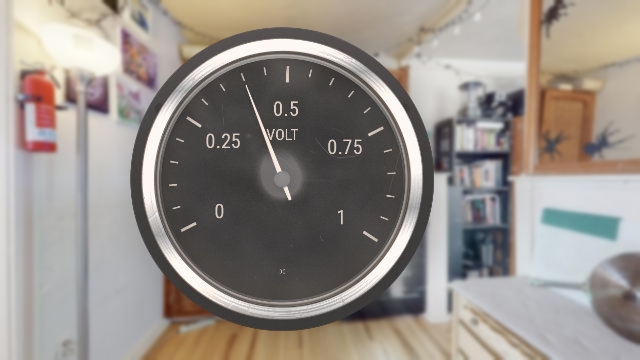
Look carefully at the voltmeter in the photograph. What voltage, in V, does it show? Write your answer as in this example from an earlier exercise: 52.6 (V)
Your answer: 0.4 (V)
